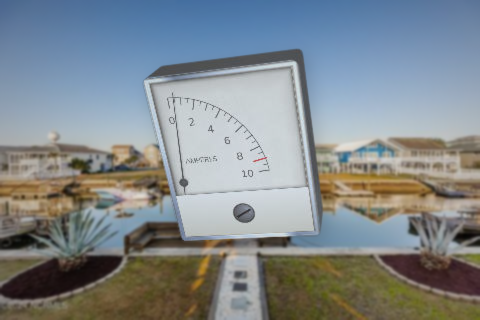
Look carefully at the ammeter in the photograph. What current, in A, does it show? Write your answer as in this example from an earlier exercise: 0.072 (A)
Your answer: 0.5 (A)
